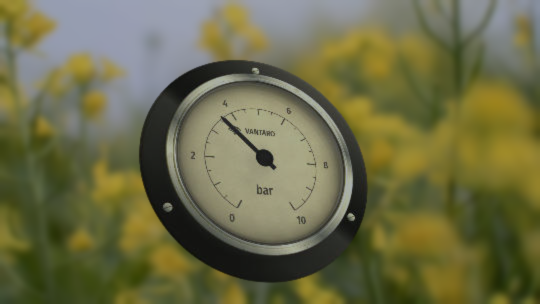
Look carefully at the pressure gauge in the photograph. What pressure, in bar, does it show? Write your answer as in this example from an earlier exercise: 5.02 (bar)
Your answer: 3.5 (bar)
